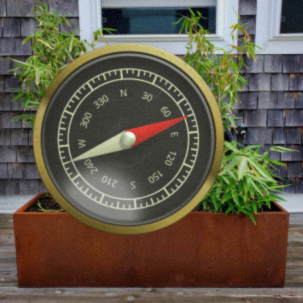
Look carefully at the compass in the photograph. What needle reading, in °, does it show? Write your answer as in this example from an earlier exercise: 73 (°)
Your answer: 75 (°)
